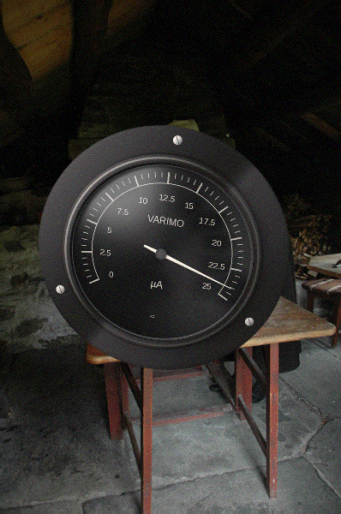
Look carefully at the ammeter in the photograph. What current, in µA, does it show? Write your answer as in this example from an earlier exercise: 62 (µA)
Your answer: 24 (µA)
